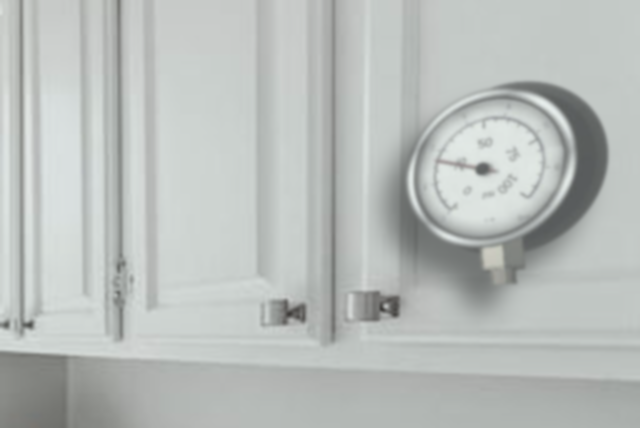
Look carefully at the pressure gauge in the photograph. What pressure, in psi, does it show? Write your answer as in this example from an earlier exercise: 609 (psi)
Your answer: 25 (psi)
